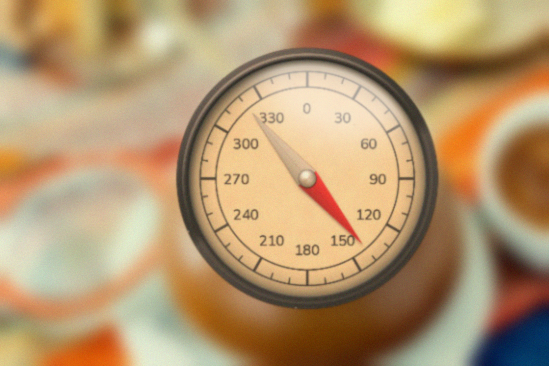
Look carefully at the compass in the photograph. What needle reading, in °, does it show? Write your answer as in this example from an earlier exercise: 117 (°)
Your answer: 140 (°)
